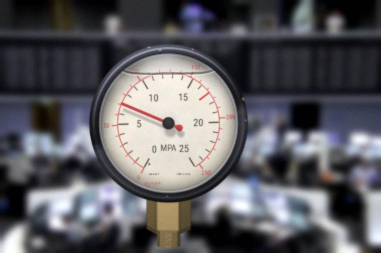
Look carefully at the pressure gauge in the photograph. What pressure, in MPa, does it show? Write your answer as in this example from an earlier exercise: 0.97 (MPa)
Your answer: 7 (MPa)
